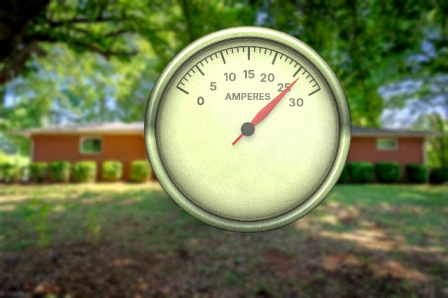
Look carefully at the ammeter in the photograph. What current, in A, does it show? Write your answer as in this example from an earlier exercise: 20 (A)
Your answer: 26 (A)
